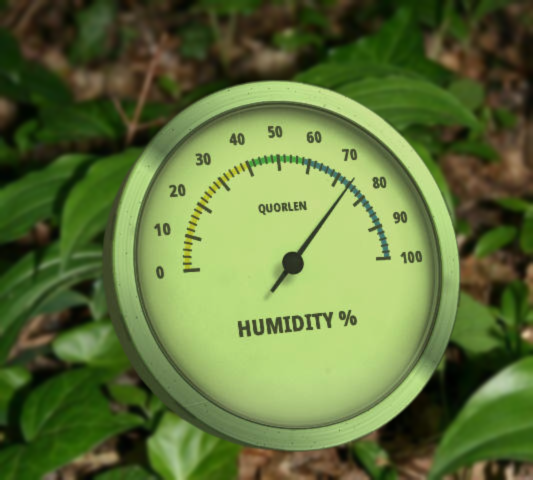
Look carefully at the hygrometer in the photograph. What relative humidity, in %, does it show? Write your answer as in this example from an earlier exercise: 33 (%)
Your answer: 74 (%)
